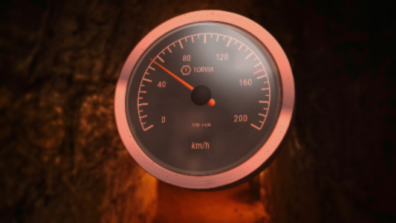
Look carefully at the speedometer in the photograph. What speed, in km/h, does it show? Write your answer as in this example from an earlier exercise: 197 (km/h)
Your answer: 55 (km/h)
